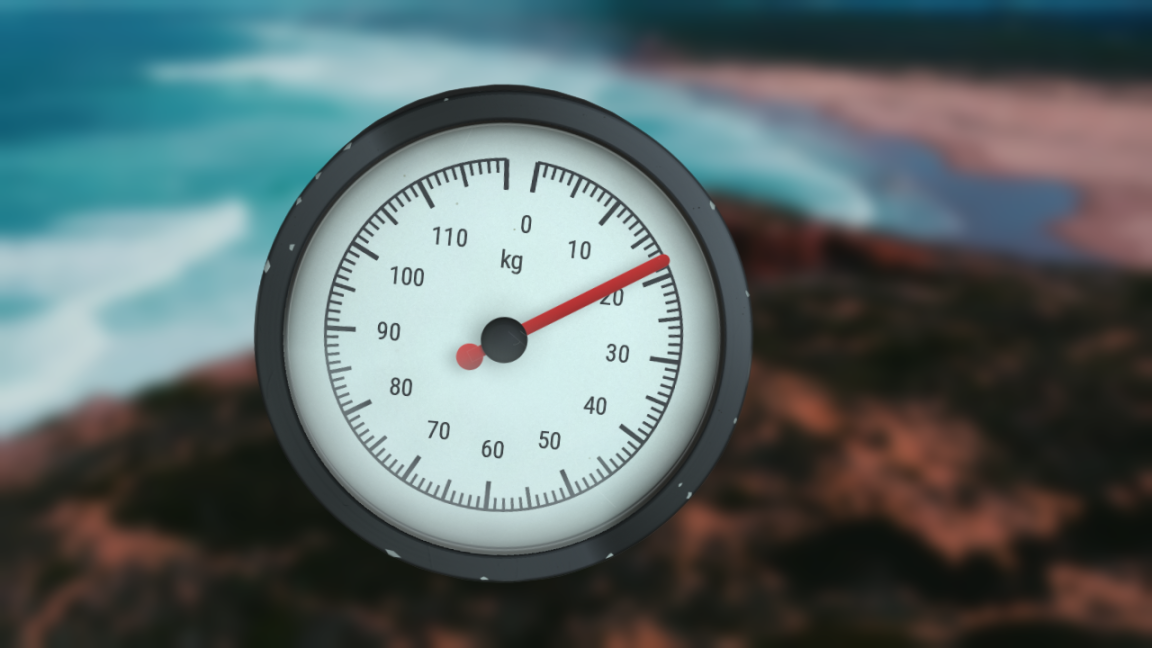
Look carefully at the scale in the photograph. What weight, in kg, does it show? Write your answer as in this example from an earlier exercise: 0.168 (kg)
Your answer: 18 (kg)
